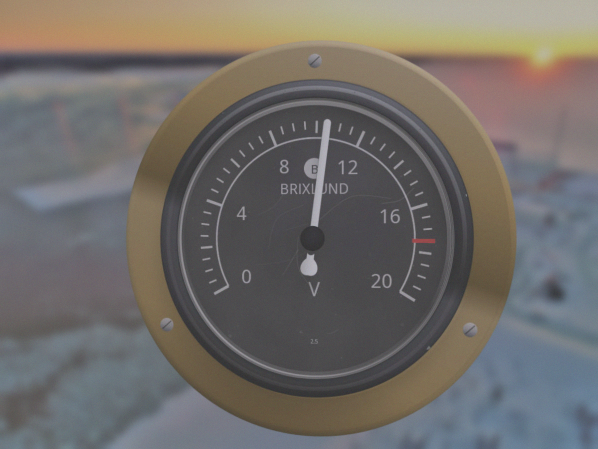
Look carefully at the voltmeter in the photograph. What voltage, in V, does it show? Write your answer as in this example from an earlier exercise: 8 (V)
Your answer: 10.5 (V)
